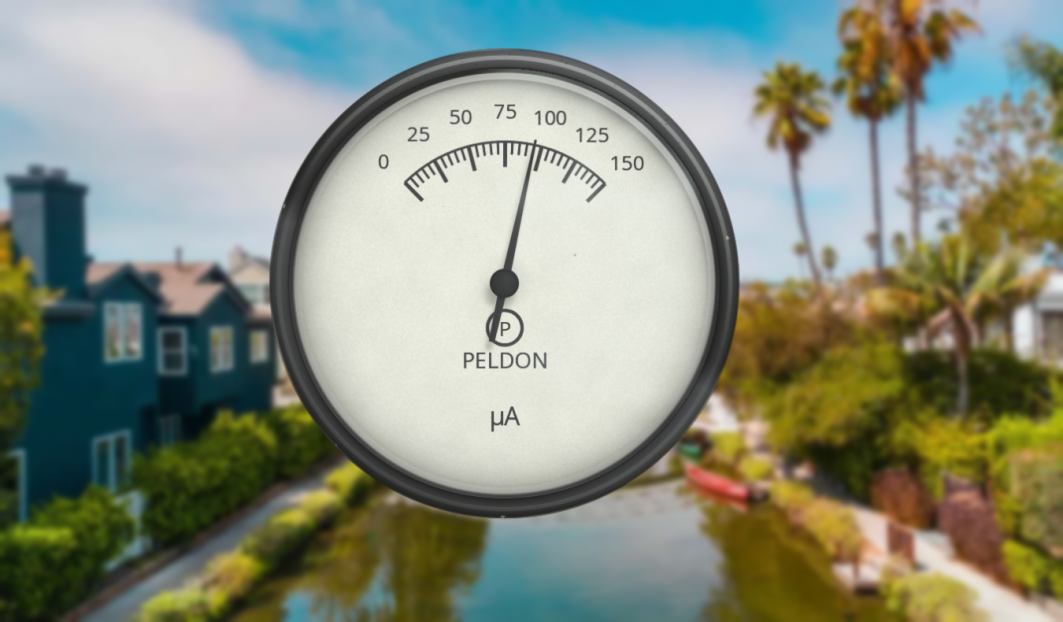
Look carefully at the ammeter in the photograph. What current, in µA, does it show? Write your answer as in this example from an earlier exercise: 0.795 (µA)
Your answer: 95 (µA)
